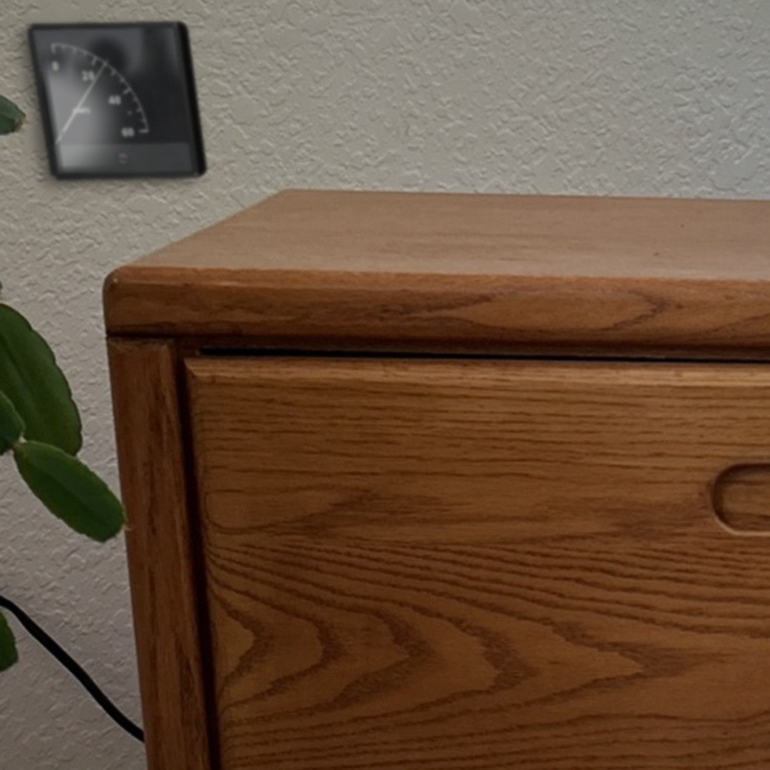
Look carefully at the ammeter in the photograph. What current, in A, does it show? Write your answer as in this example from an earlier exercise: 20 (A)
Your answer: 25 (A)
